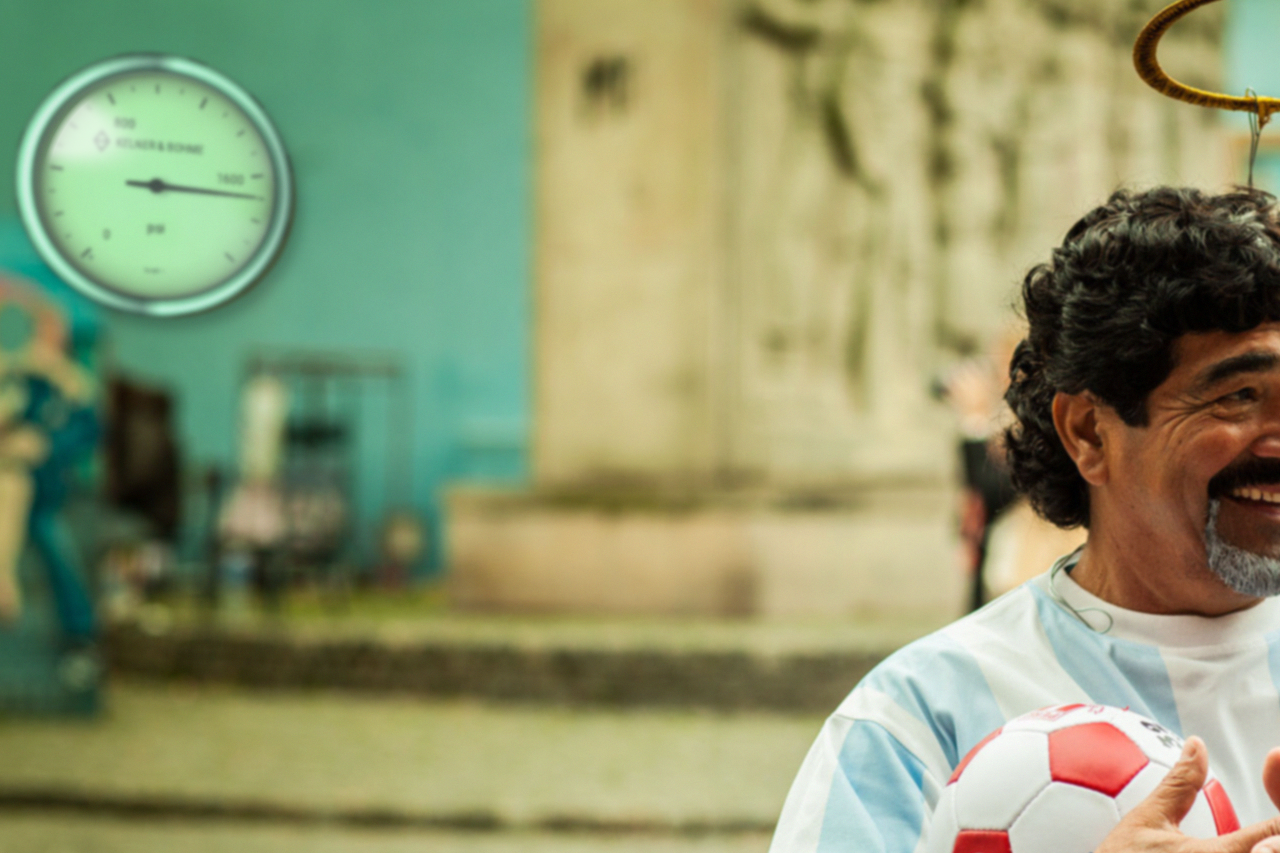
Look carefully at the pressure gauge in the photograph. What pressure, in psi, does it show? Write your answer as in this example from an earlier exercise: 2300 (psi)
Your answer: 1700 (psi)
